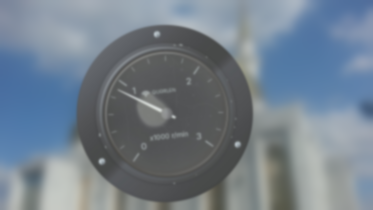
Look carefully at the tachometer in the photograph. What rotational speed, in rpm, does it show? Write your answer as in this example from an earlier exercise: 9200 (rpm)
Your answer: 900 (rpm)
